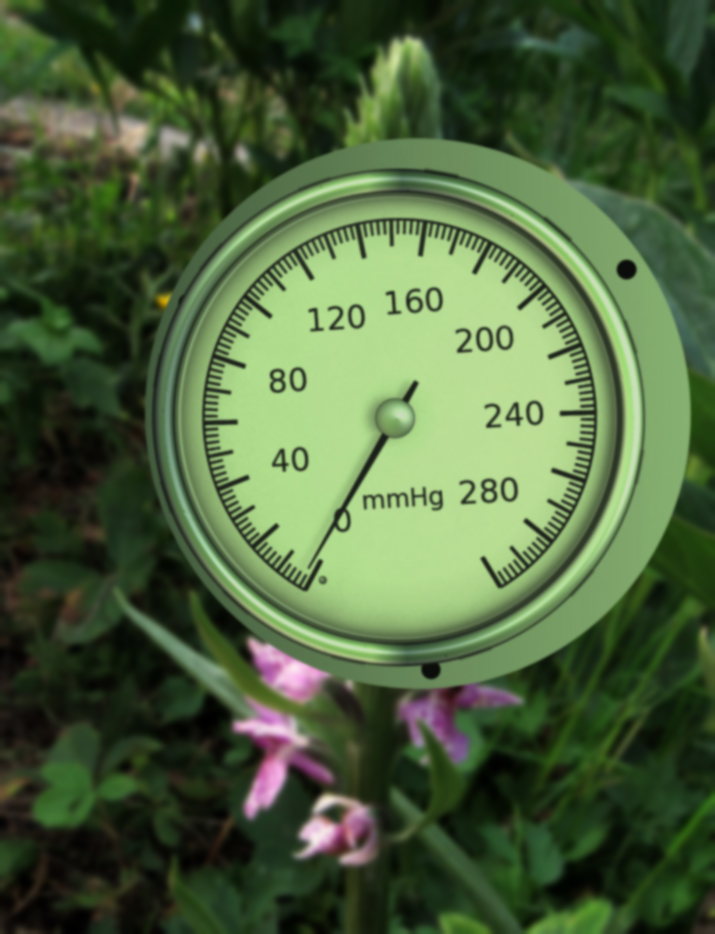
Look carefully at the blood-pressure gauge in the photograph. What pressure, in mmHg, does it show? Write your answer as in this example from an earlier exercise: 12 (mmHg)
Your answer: 2 (mmHg)
